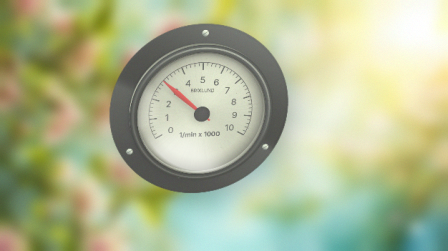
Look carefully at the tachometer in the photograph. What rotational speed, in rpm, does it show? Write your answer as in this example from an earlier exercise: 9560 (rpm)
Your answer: 3000 (rpm)
